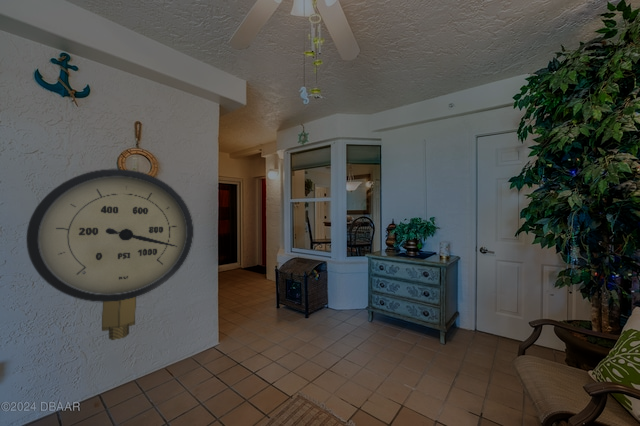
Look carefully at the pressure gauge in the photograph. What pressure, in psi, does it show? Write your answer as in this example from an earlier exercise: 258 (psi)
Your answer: 900 (psi)
